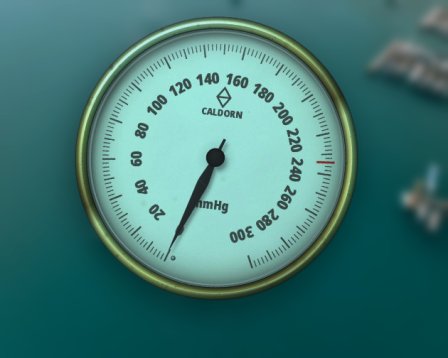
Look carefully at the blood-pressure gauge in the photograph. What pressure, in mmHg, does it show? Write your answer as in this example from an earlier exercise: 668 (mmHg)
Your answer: 0 (mmHg)
